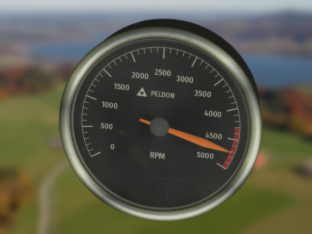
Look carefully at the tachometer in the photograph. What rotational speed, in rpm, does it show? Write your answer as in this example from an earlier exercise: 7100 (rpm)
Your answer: 4700 (rpm)
